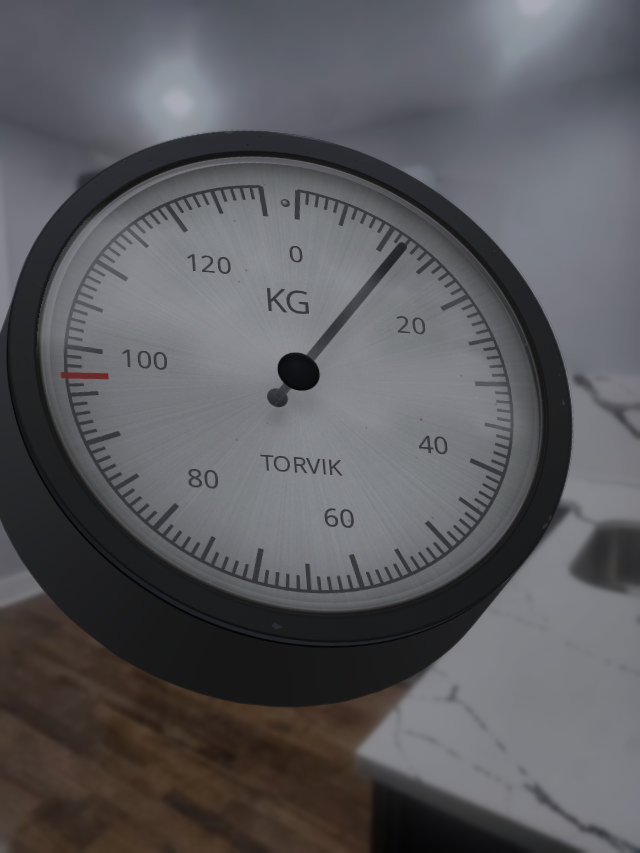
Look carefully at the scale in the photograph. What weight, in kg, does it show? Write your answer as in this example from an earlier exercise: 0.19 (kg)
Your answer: 12 (kg)
